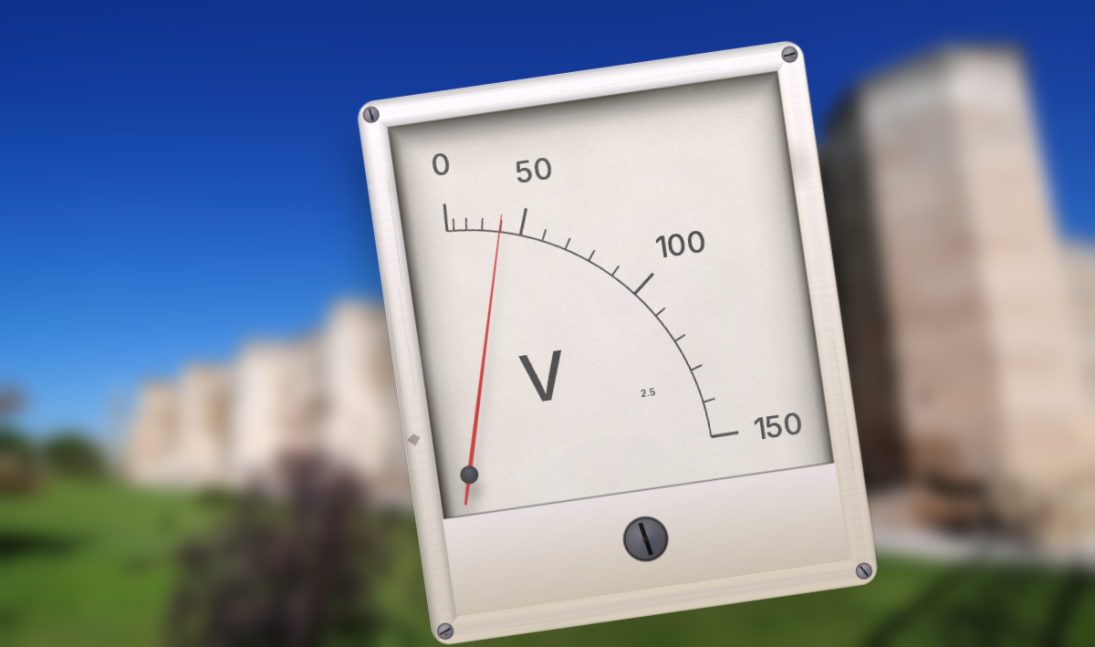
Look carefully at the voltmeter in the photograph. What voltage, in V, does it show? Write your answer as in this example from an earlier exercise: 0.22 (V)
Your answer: 40 (V)
